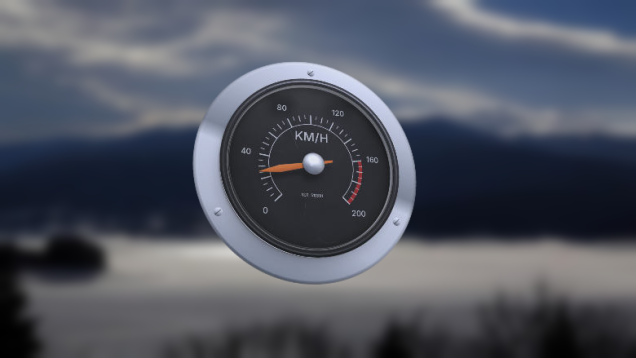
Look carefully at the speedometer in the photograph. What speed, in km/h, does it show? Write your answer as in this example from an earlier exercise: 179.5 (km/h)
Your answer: 25 (km/h)
